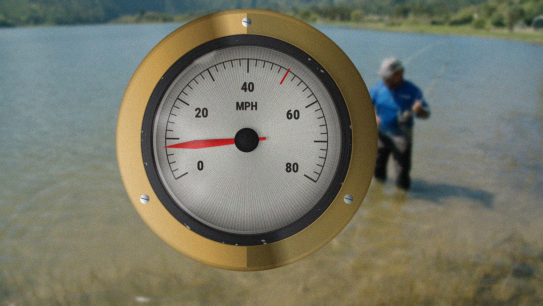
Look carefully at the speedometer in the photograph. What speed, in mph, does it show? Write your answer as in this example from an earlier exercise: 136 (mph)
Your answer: 8 (mph)
